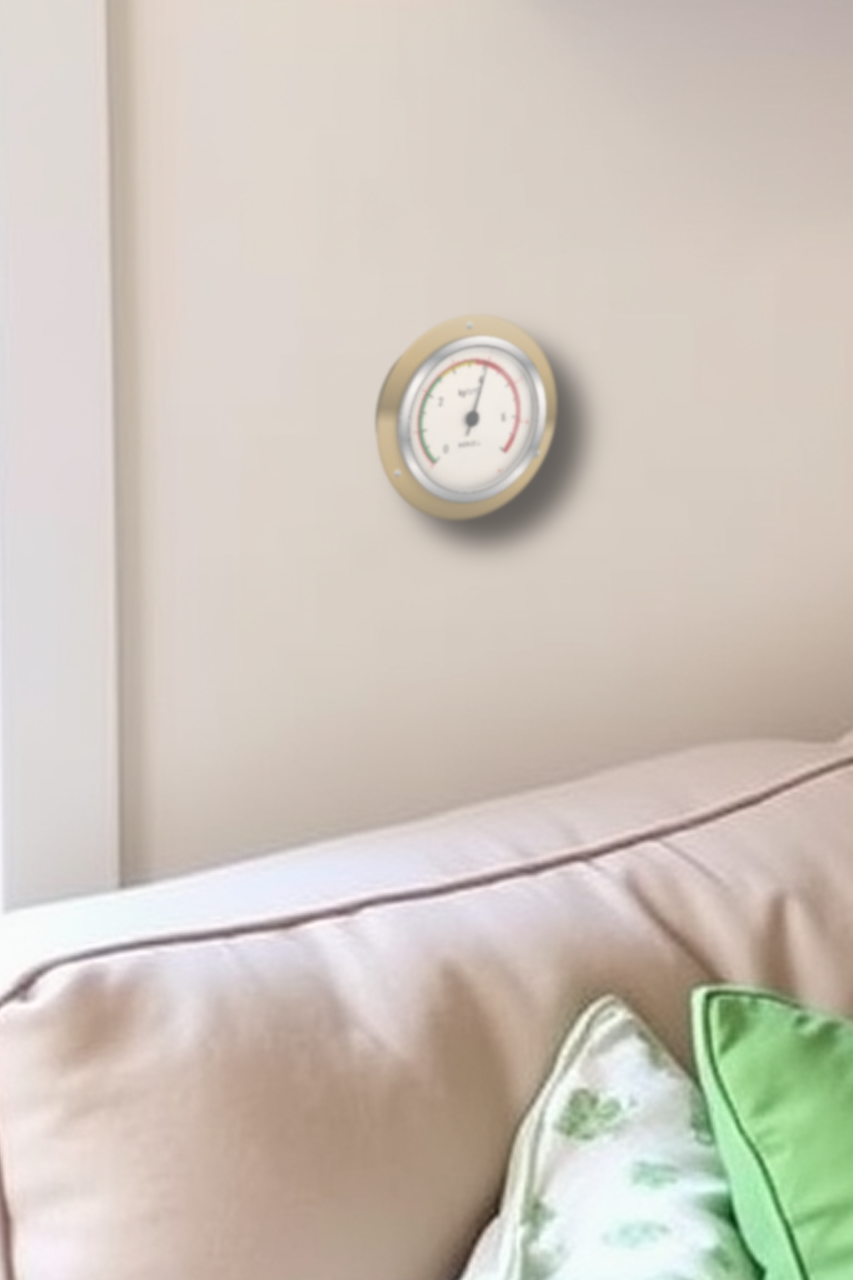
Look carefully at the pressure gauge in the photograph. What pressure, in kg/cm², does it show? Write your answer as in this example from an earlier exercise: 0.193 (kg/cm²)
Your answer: 4 (kg/cm²)
